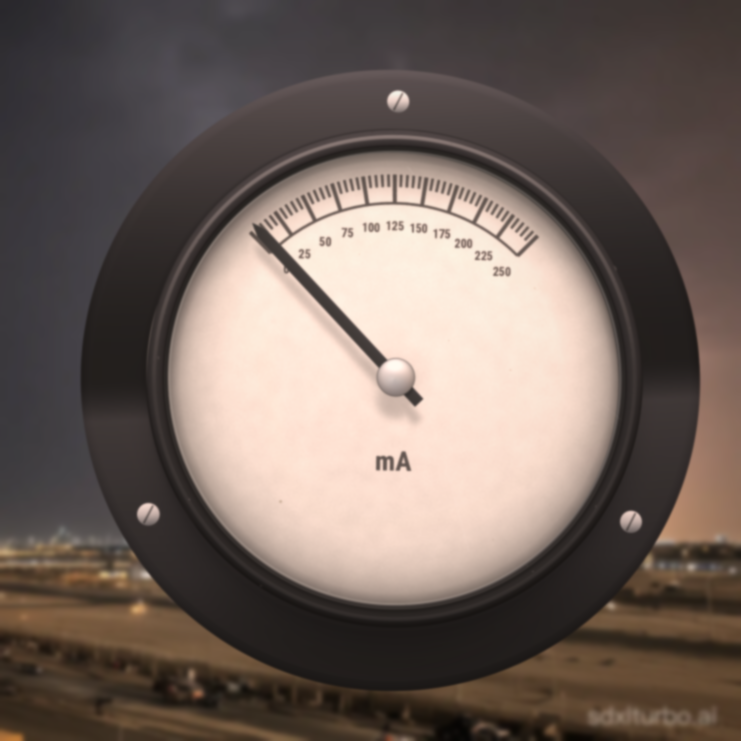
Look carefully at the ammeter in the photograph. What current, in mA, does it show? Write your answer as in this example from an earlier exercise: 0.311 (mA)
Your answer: 5 (mA)
